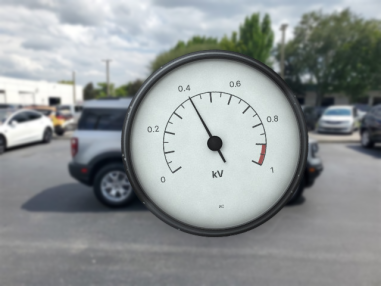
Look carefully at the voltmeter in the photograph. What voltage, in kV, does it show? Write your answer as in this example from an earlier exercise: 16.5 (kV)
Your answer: 0.4 (kV)
